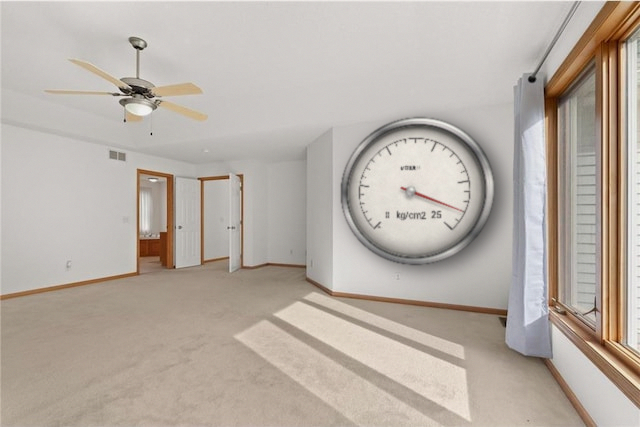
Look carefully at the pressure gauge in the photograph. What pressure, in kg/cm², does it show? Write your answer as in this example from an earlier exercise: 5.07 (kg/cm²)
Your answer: 23 (kg/cm²)
